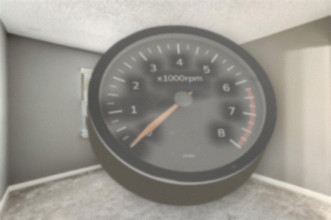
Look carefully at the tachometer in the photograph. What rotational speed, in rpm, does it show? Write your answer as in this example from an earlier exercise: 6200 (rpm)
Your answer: 0 (rpm)
